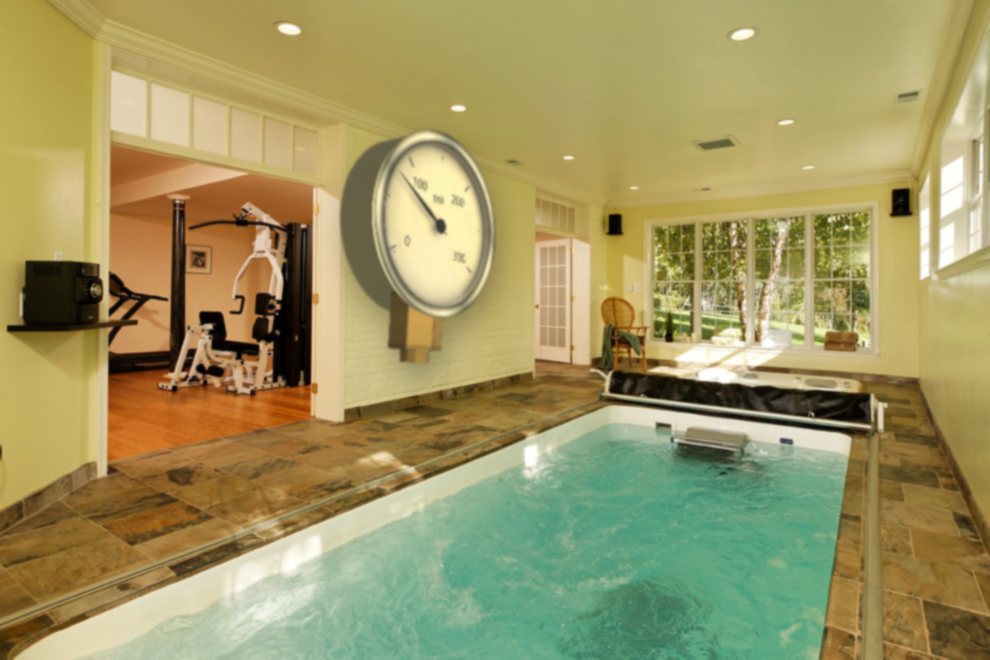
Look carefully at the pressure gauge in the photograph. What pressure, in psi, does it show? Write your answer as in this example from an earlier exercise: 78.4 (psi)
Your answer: 75 (psi)
